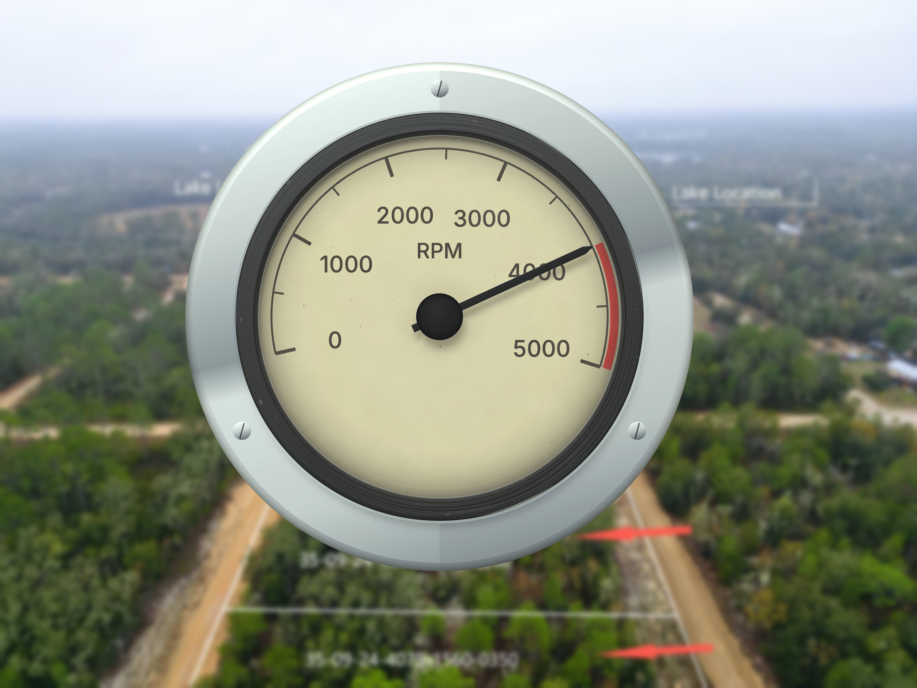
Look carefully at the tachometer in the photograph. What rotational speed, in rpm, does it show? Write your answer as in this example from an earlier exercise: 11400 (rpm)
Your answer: 4000 (rpm)
